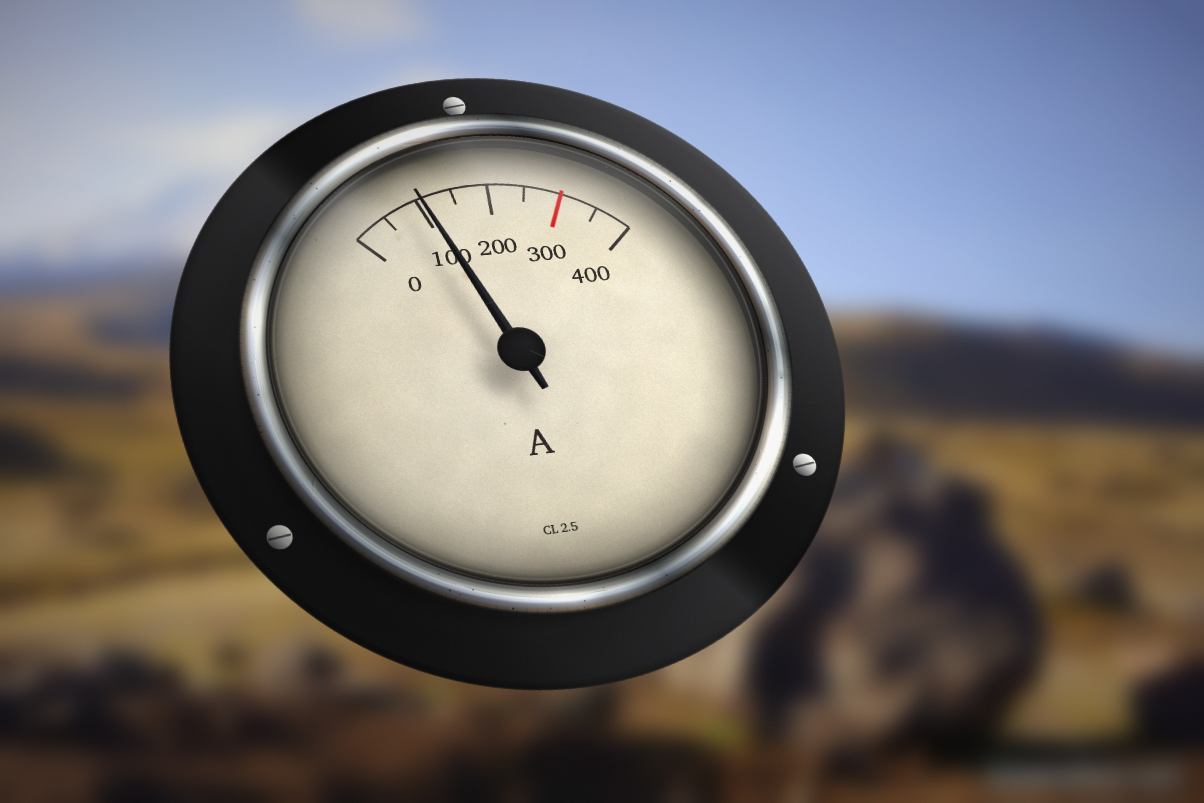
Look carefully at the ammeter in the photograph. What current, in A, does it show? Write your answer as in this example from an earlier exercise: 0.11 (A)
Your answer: 100 (A)
